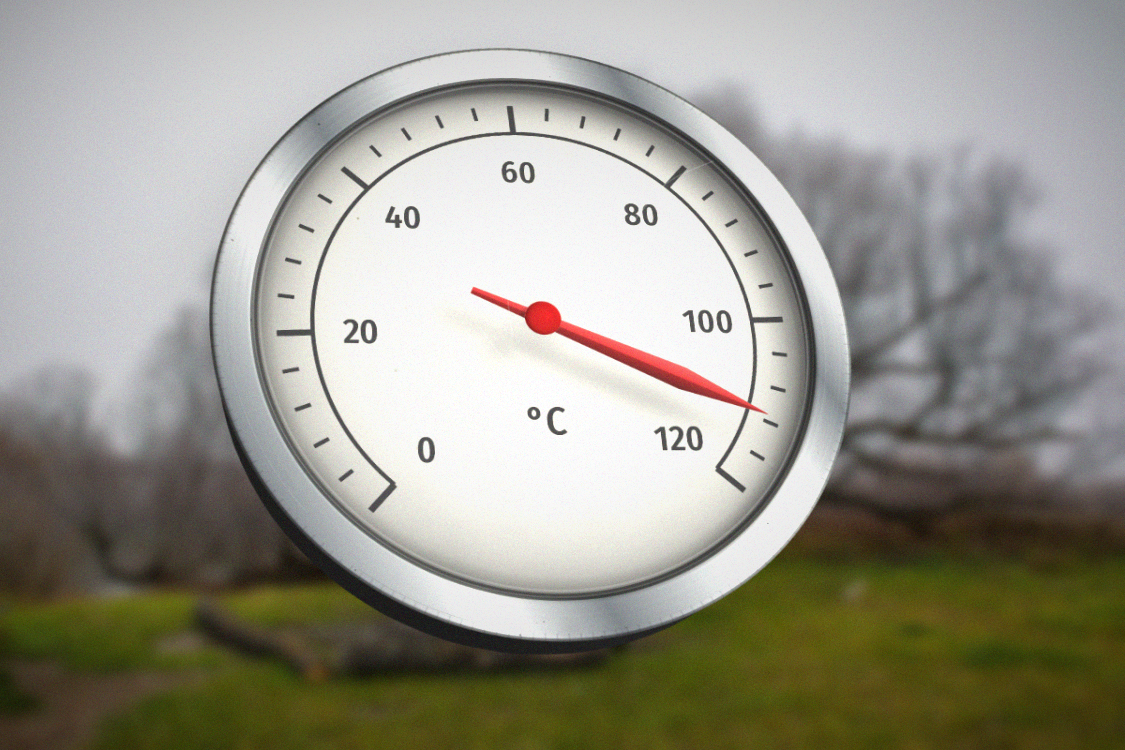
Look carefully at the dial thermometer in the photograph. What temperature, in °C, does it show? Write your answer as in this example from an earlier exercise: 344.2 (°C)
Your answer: 112 (°C)
